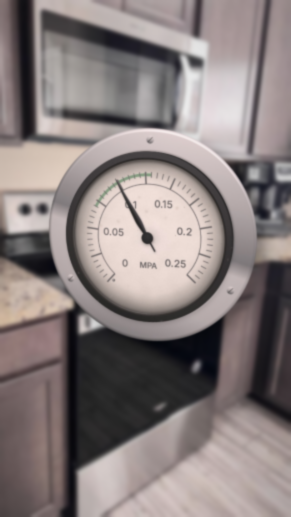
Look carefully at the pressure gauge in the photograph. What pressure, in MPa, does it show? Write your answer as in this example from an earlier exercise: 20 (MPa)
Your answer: 0.1 (MPa)
